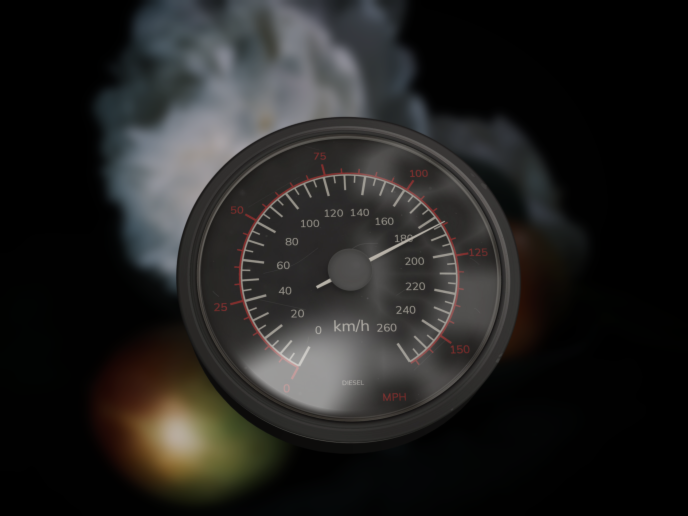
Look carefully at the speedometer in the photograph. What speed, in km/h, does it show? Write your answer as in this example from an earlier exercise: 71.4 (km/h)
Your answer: 185 (km/h)
